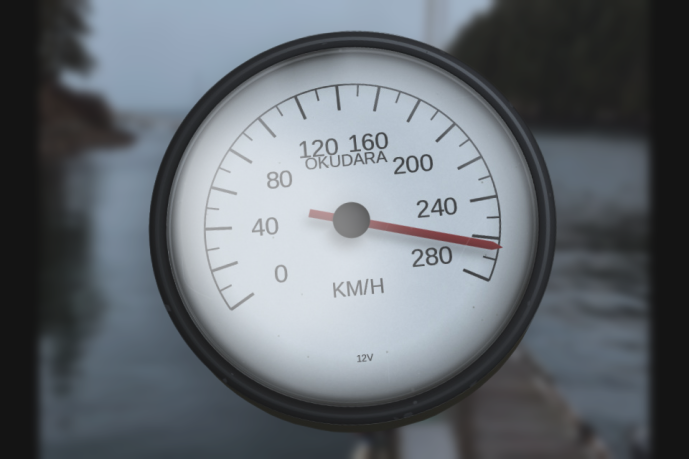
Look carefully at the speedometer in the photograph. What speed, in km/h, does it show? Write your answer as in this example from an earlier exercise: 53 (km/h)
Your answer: 265 (km/h)
